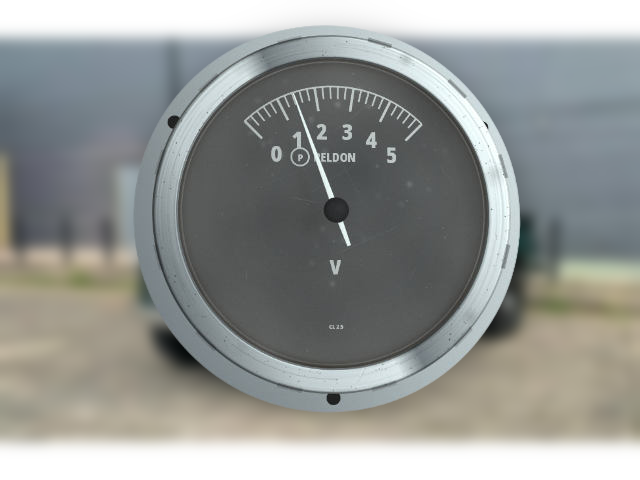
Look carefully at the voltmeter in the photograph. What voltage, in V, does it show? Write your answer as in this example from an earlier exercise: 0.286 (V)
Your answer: 1.4 (V)
